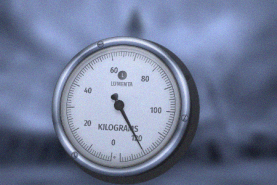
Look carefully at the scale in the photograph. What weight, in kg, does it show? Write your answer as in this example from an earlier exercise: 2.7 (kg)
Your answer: 120 (kg)
